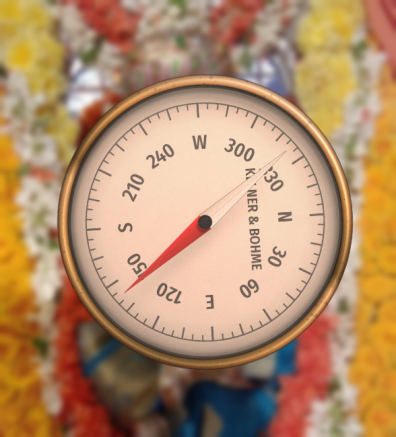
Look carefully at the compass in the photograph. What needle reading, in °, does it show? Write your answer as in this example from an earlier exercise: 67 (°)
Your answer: 142.5 (°)
